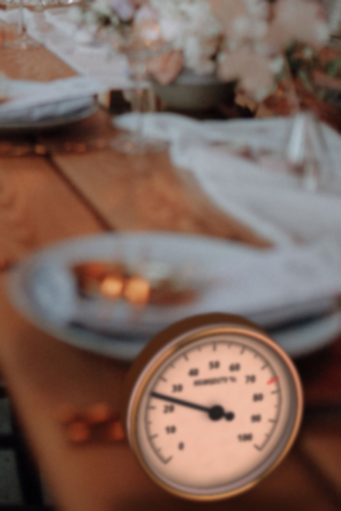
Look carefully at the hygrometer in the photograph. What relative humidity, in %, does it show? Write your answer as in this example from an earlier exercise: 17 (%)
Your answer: 25 (%)
